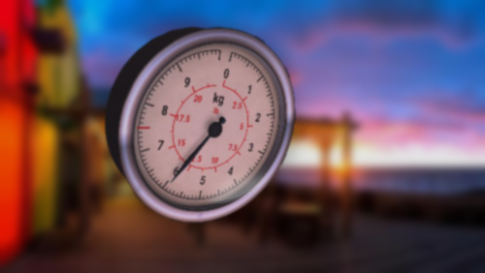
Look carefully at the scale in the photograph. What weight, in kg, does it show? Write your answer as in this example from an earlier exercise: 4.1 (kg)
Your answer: 6 (kg)
